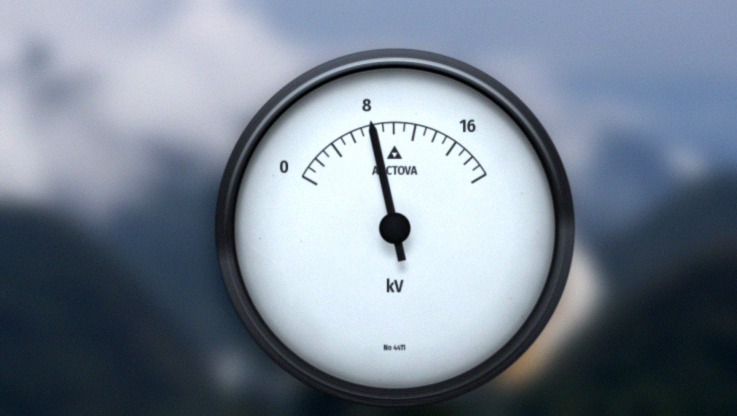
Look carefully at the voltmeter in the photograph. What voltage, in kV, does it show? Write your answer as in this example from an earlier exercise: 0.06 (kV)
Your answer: 8 (kV)
